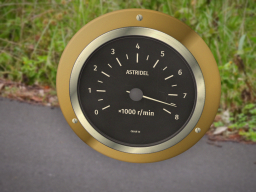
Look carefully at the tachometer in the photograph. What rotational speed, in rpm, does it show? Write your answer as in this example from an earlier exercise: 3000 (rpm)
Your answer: 7500 (rpm)
